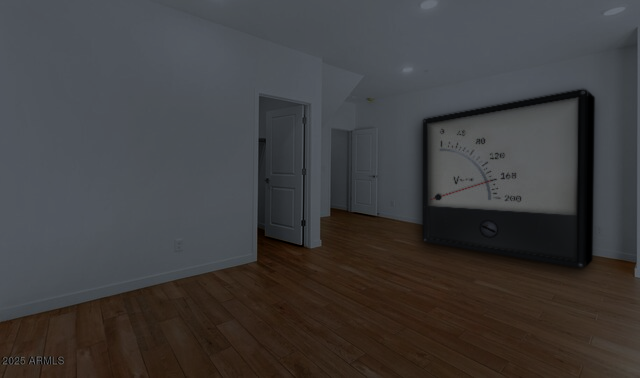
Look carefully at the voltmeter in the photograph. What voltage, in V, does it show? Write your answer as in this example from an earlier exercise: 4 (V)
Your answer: 160 (V)
